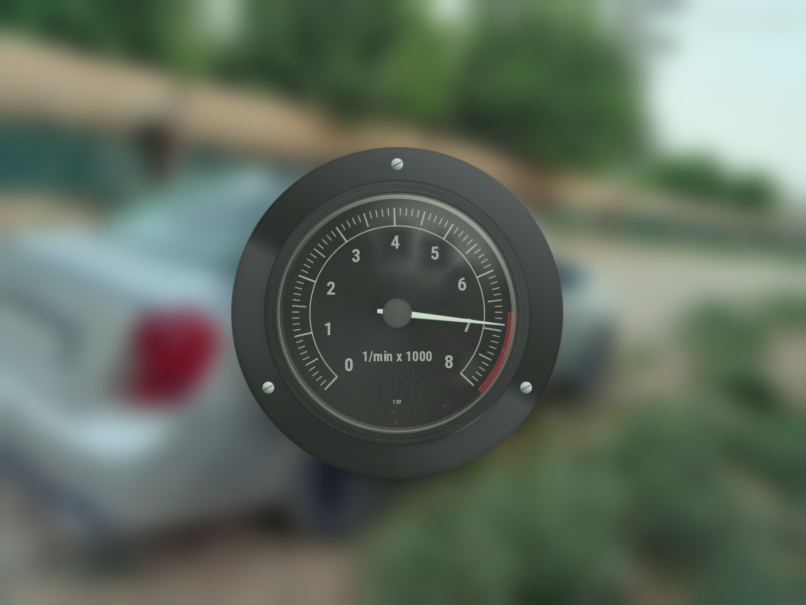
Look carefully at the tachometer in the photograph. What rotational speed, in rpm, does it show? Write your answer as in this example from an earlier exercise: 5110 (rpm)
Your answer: 6900 (rpm)
